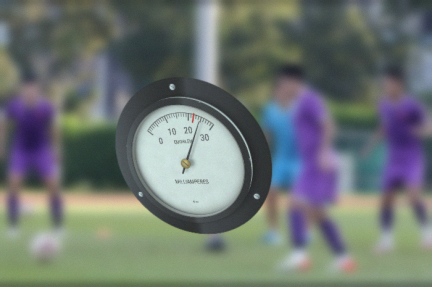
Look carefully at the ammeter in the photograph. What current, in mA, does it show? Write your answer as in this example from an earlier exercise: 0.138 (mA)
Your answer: 25 (mA)
